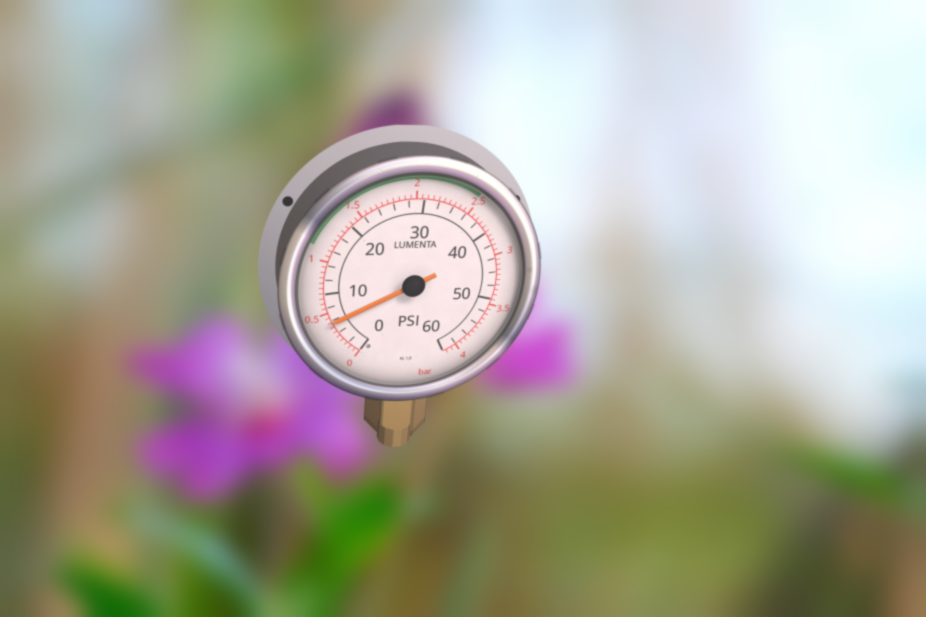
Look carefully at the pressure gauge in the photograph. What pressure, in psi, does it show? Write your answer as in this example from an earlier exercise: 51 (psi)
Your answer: 6 (psi)
